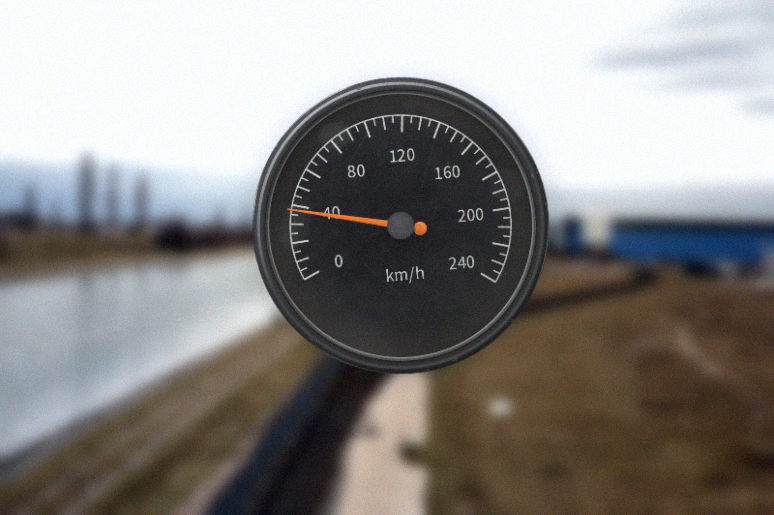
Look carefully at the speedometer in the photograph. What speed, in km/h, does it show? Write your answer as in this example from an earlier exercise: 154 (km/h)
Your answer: 37.5 (km/h)
